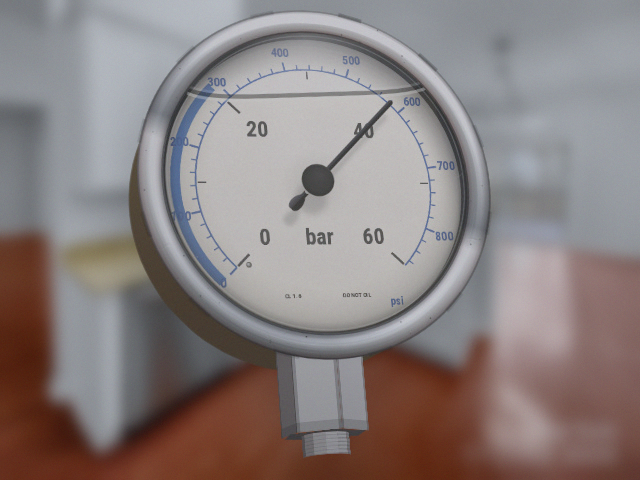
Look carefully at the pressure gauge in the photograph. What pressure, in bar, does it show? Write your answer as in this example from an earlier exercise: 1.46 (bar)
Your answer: 40 (bar)
